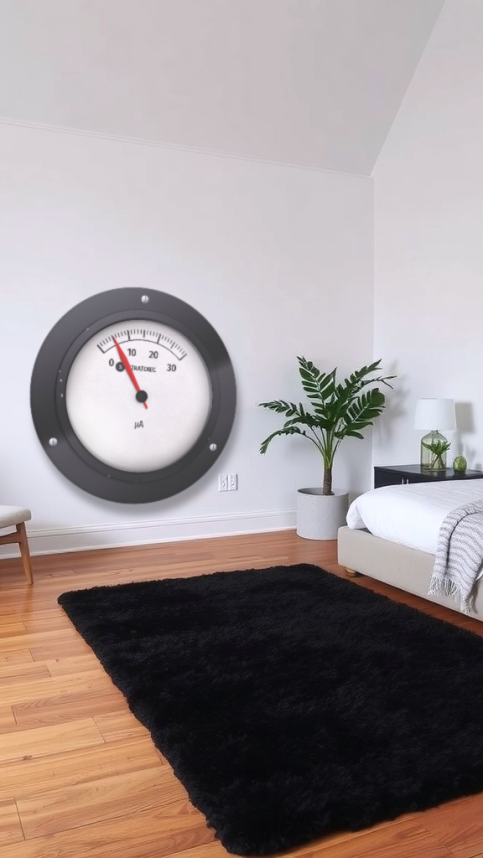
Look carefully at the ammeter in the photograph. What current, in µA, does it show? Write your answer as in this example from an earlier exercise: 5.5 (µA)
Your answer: 5 (µA)
